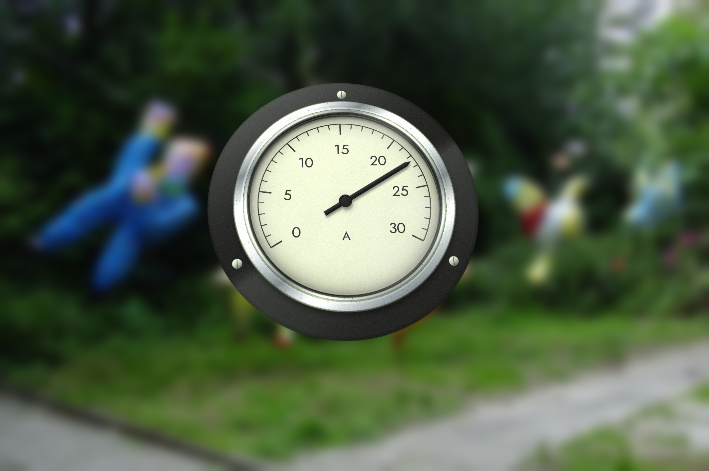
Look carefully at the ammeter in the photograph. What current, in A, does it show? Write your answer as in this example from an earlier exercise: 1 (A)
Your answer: 22.5 (A)
